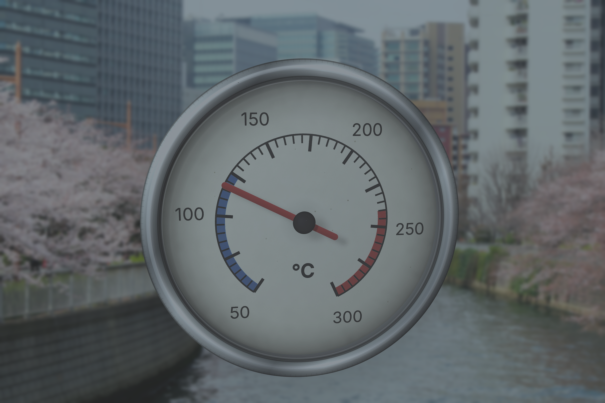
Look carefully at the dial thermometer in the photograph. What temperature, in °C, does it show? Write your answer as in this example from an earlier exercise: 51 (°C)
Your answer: 117.5 (°C)
